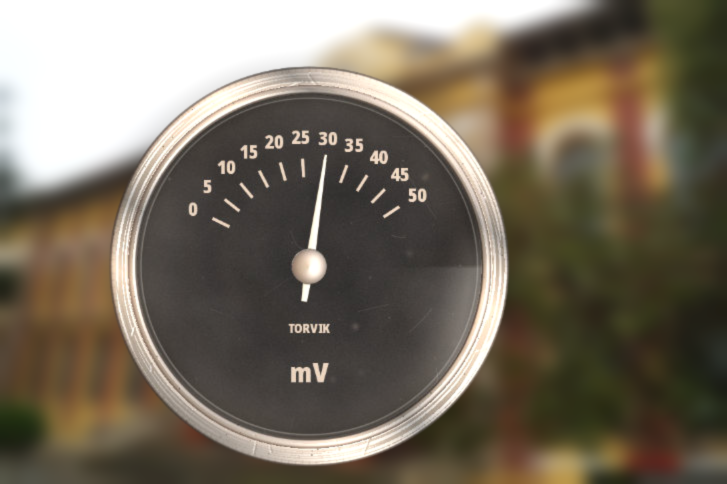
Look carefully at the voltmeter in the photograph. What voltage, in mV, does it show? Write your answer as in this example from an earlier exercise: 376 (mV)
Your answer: 30 (mV)
